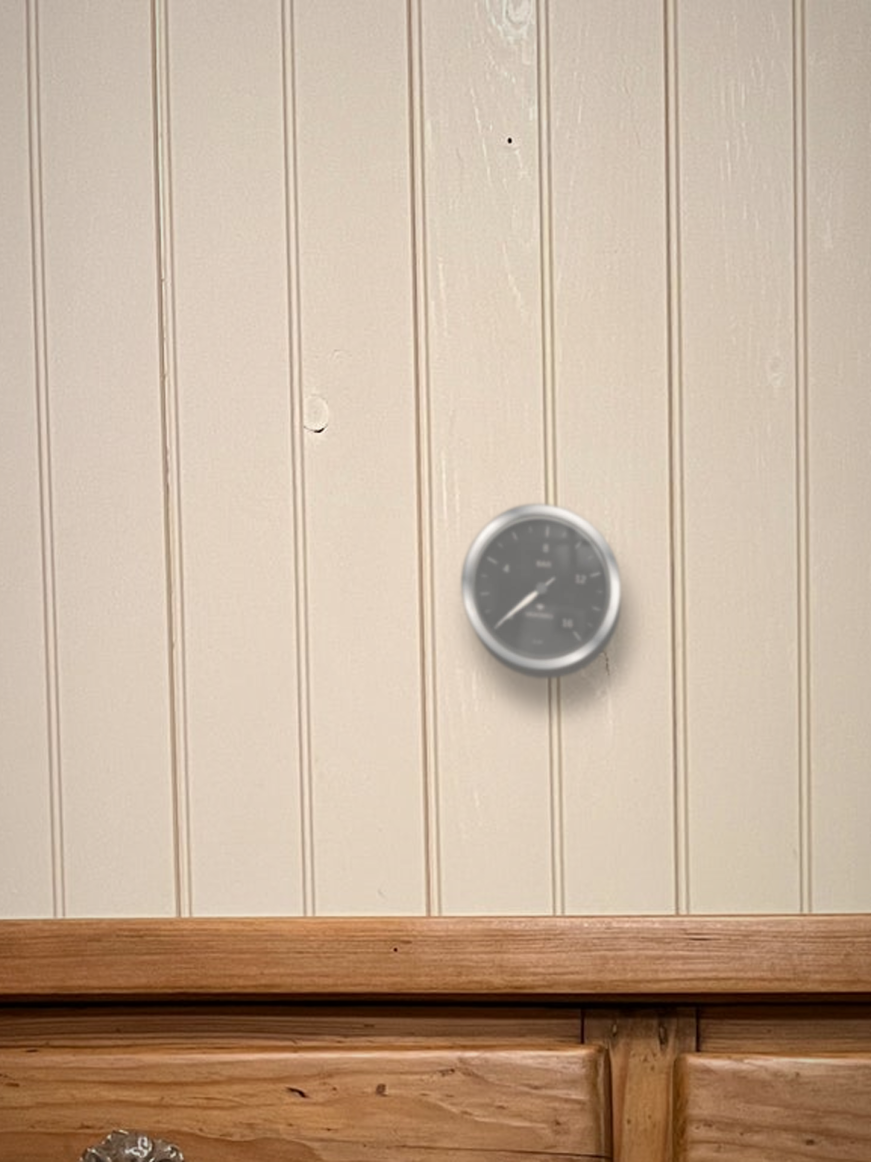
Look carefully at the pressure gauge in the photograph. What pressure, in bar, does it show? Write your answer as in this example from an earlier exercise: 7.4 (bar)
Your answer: 0 (bar)
